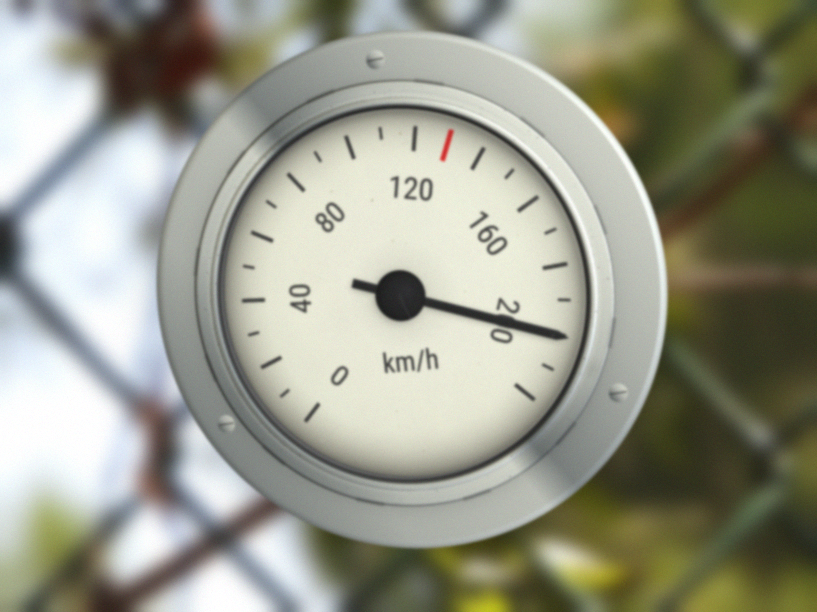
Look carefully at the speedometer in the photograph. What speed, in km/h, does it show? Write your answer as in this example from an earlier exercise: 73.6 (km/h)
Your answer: 200 (km/h)
